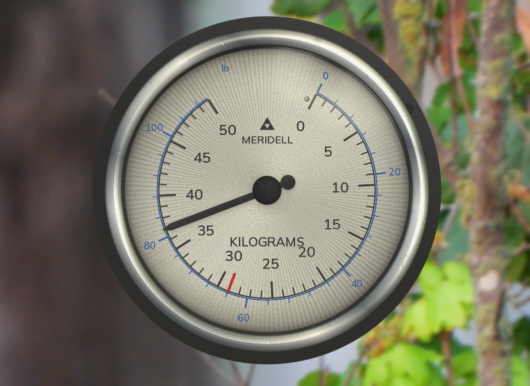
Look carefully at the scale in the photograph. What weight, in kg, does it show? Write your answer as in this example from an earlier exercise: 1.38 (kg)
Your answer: 37 (kg)
